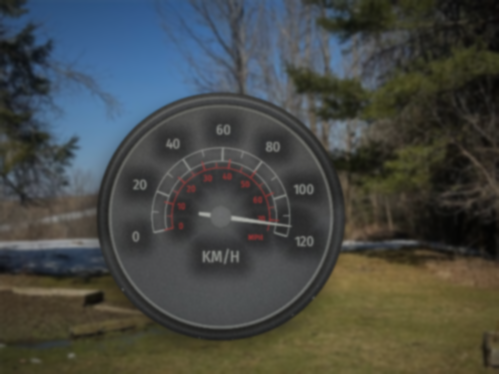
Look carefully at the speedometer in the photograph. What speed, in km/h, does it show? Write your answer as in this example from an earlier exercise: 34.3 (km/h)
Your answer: 115 (km/h)
